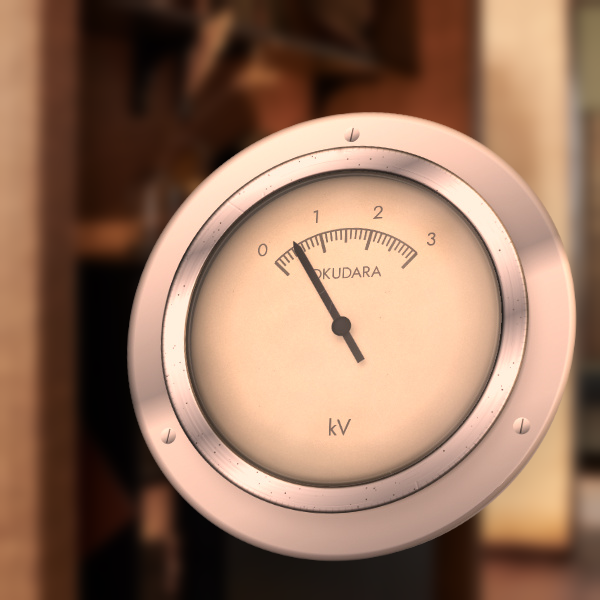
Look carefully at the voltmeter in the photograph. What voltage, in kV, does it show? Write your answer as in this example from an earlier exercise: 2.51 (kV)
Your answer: 0.5 (kV)
